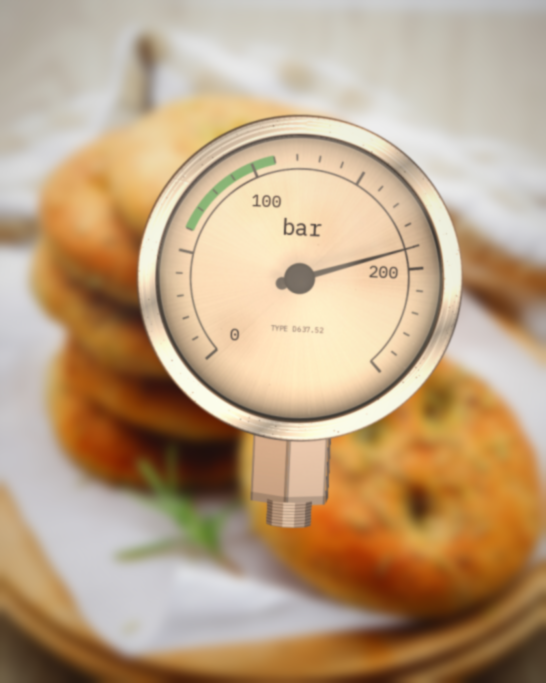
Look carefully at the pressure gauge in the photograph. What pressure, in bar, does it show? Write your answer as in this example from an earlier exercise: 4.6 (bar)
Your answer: 190 (bar)
